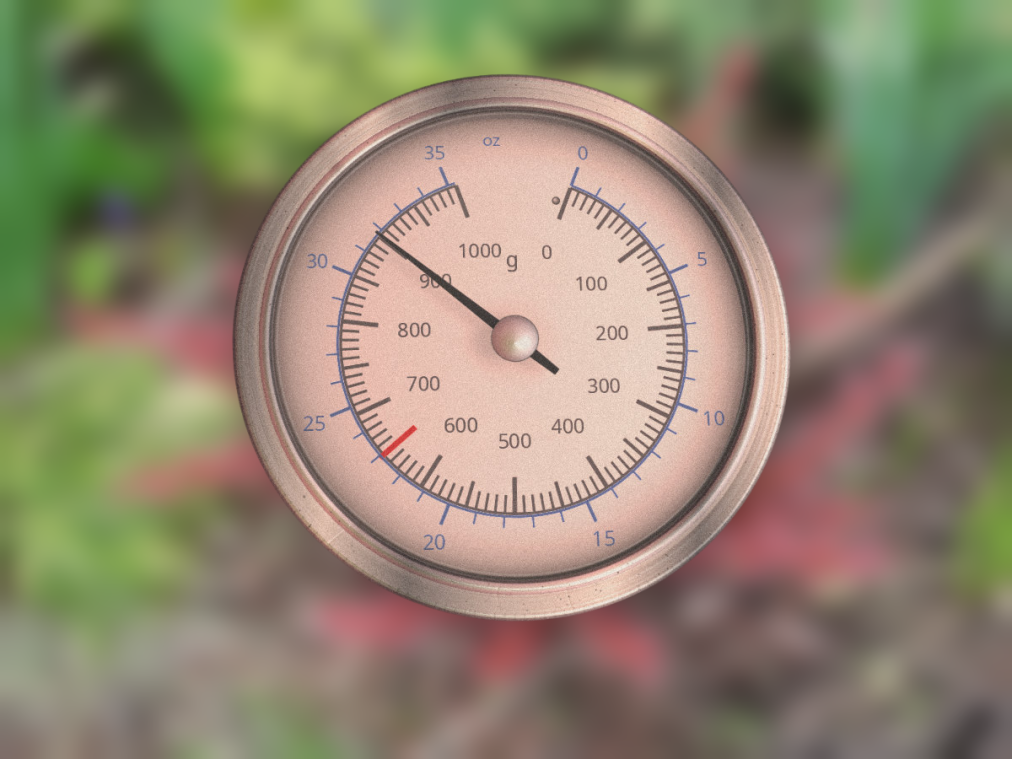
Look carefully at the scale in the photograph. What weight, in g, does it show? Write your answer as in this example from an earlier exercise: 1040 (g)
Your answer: 900 (g)
